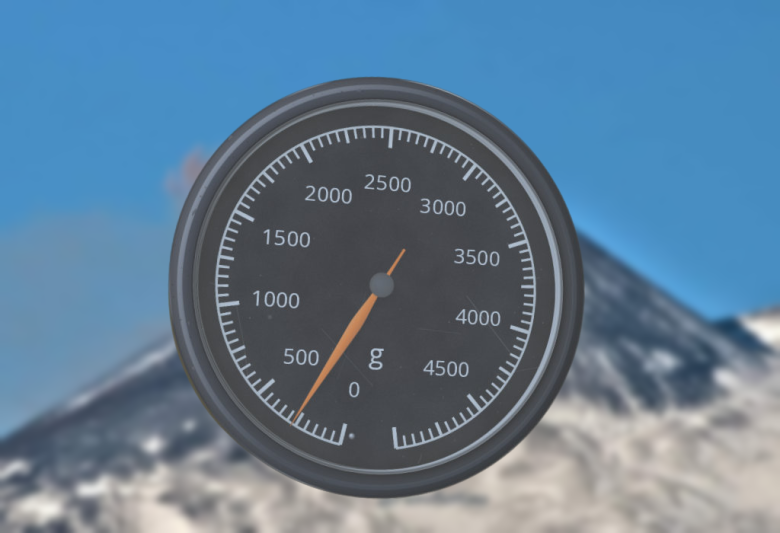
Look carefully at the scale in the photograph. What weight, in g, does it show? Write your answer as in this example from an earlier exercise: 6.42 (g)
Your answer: 275 (g)
